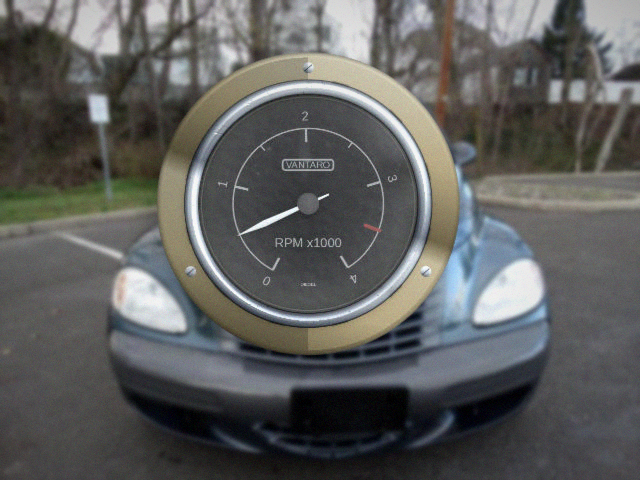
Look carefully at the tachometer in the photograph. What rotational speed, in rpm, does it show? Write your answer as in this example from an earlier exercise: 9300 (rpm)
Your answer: 500 (rpm)
